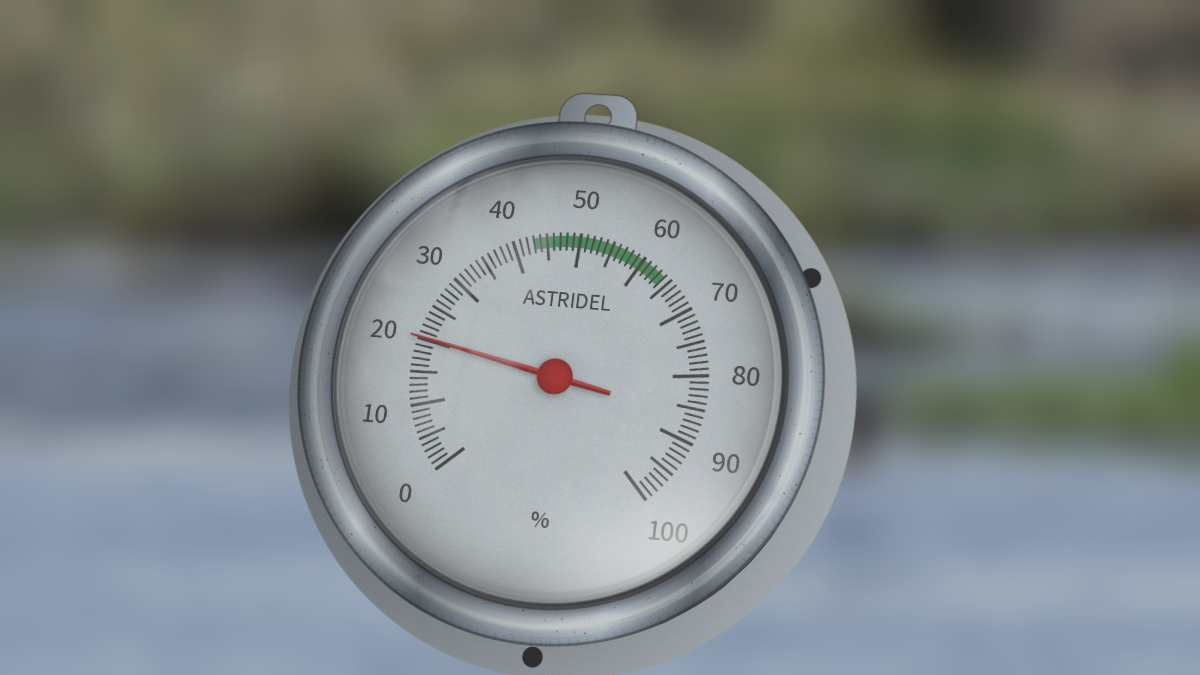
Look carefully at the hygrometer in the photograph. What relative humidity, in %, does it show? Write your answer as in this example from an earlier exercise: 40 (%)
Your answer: 20 (%)
